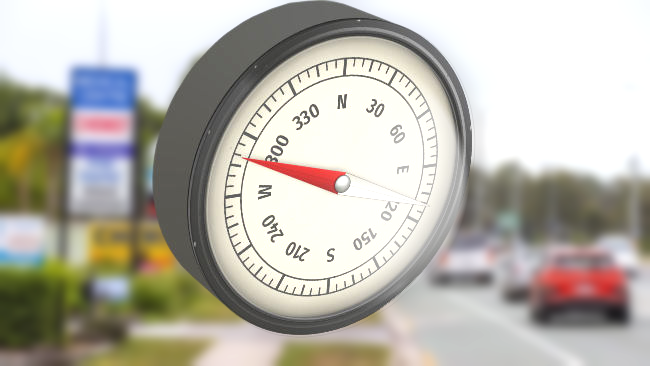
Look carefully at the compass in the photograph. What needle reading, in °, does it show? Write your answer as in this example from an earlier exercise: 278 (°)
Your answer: 290 (°)
